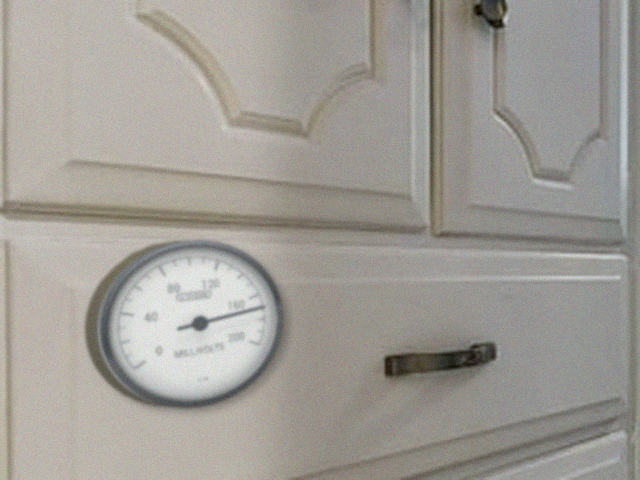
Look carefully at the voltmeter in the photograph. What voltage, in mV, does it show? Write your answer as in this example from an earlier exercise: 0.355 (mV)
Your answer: 170 (mV)
